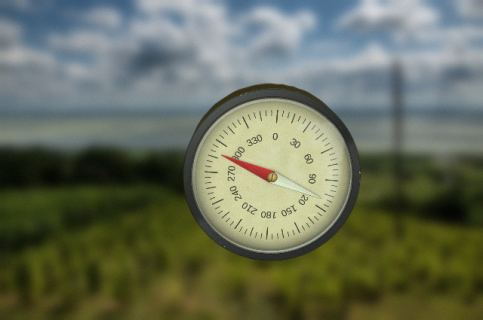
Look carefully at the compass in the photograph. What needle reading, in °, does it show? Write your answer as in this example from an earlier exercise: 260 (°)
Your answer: 290 (°)
